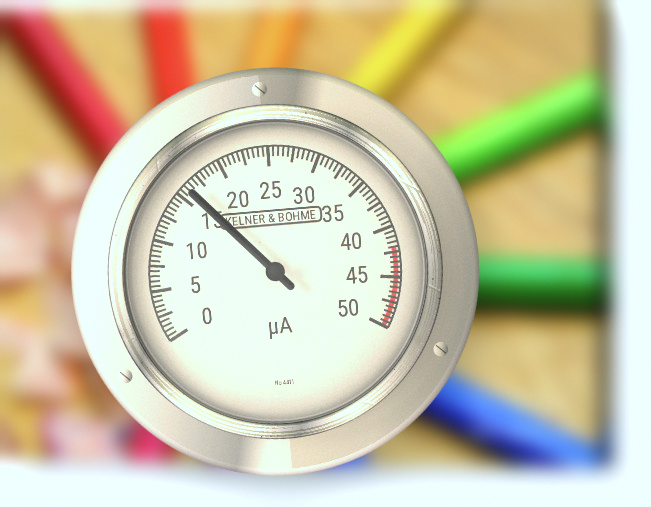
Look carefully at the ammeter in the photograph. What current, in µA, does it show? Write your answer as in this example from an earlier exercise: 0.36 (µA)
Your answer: 16 (µA)
